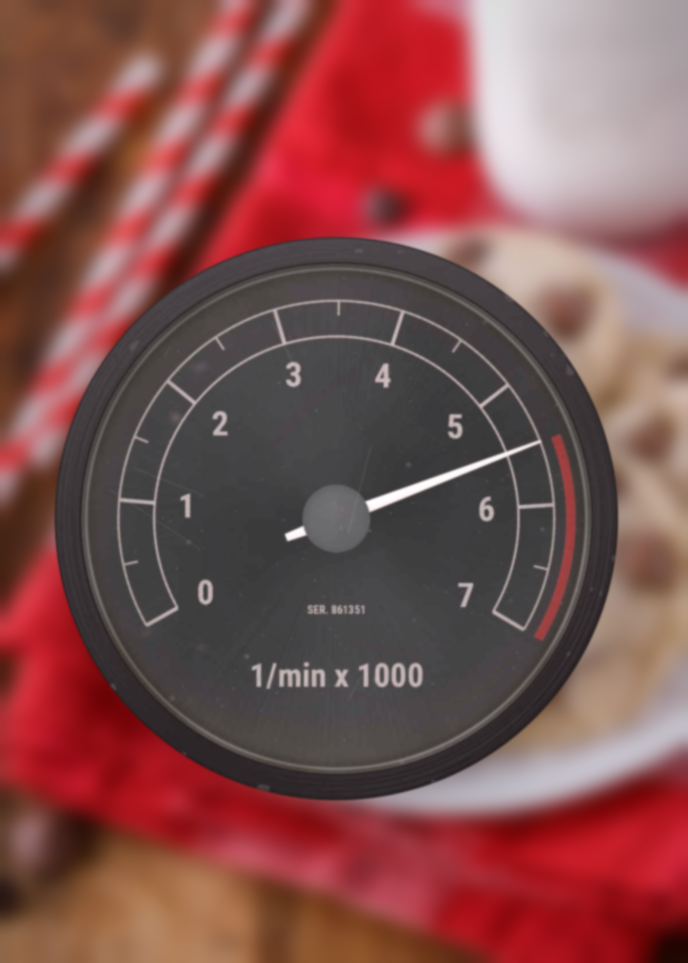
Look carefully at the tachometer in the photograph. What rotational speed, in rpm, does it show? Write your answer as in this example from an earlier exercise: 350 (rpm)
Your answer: 5500 (rpm)
